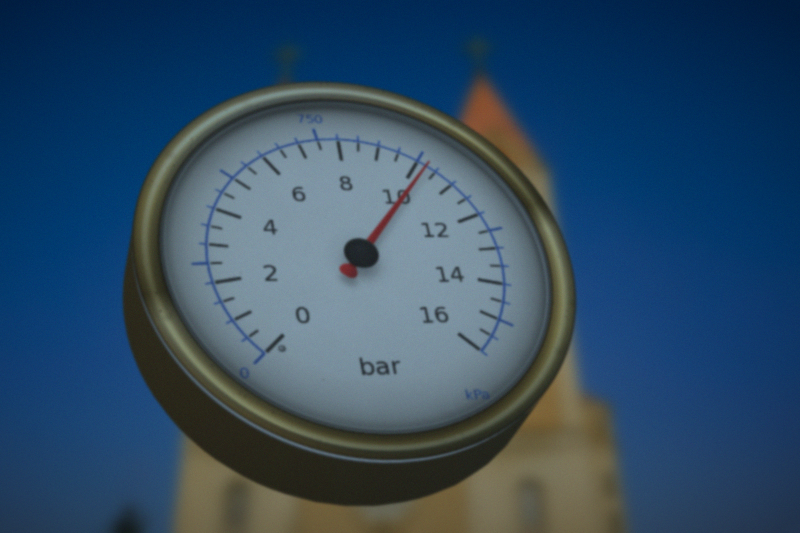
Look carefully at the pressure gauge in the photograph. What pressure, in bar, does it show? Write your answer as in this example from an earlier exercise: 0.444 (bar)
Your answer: 10.25 (bar)
